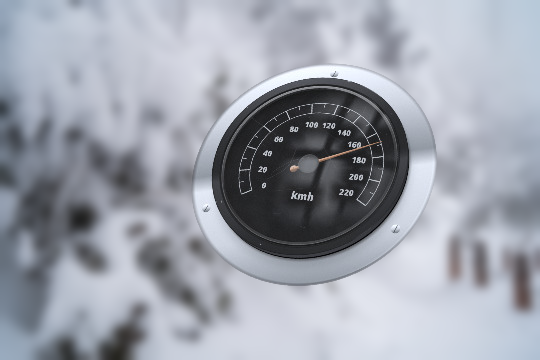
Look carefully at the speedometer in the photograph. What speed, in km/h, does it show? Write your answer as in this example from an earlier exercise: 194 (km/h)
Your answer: 170 (km/h)
